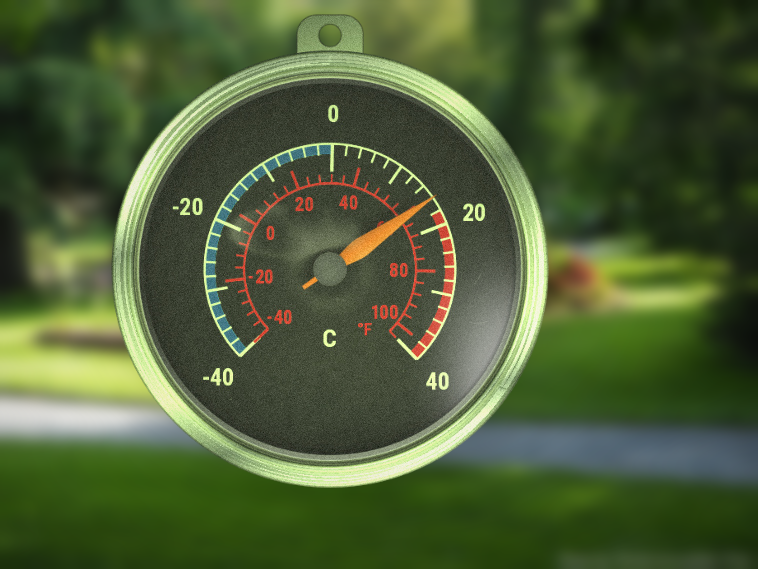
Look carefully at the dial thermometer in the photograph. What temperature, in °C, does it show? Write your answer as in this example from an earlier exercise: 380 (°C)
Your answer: 16 (°C)
